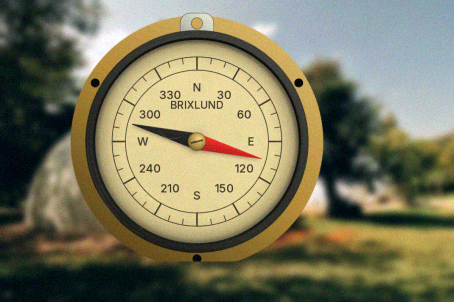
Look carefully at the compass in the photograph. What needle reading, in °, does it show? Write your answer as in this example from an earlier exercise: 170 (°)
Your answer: 105 (°)
